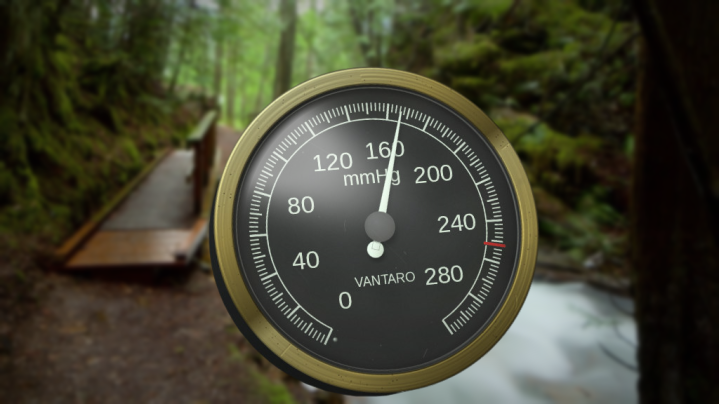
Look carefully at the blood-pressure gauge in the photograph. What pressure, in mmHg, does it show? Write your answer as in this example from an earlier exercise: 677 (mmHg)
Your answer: 166 (mmHg)
